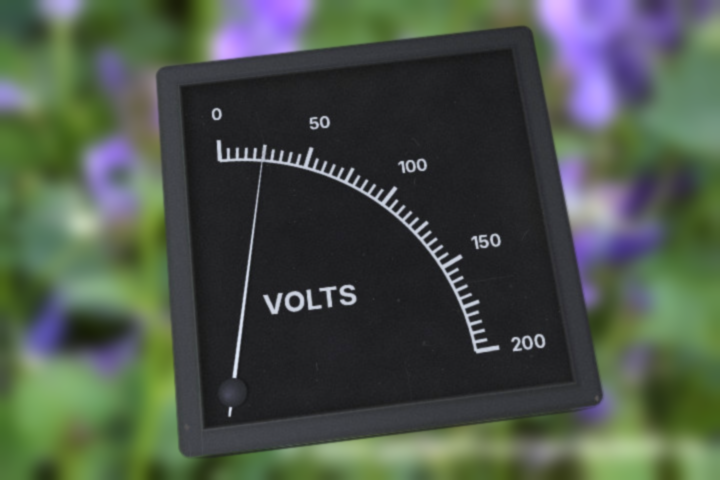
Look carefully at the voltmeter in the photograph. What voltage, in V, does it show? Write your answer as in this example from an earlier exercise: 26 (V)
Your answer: 25 (V)
